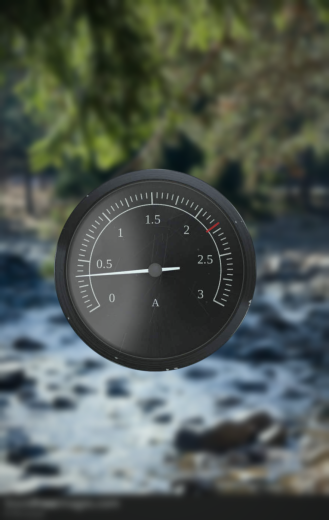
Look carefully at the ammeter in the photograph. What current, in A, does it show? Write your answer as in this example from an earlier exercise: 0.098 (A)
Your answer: 0.35 (A)
